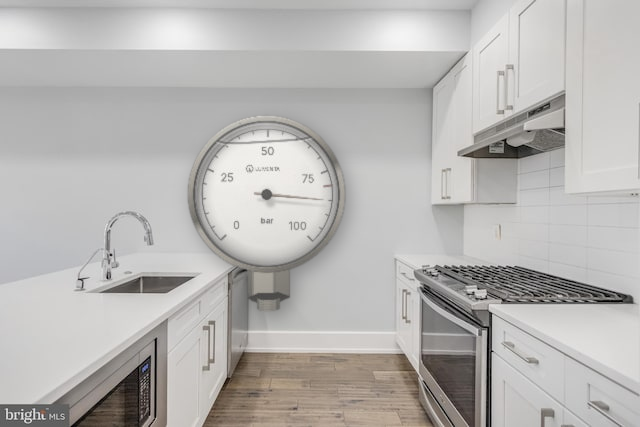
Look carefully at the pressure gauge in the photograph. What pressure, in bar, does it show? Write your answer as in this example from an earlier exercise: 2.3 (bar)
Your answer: 85 (bar)
